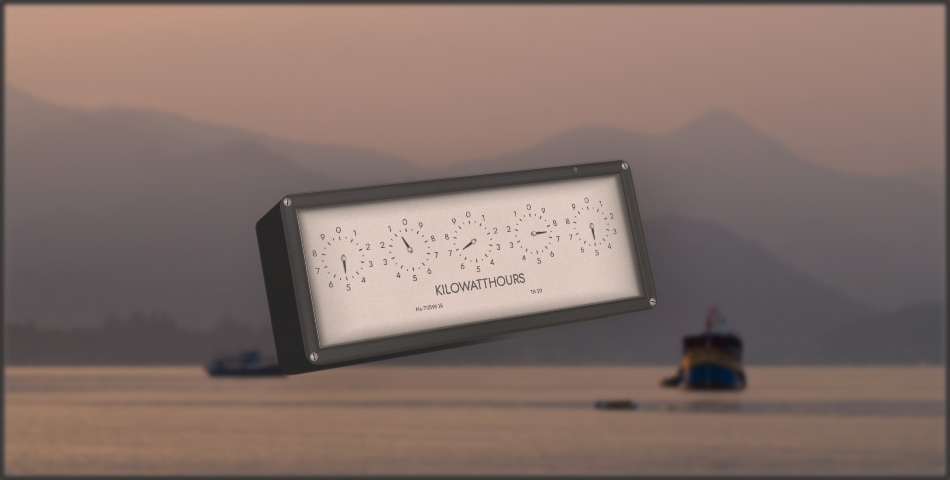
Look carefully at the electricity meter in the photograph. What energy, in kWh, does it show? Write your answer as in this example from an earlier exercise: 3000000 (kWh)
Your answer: 50675 (kWh)
